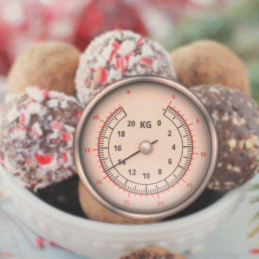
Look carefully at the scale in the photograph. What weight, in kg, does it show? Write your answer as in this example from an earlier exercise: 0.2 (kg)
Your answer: 14 (kg)
